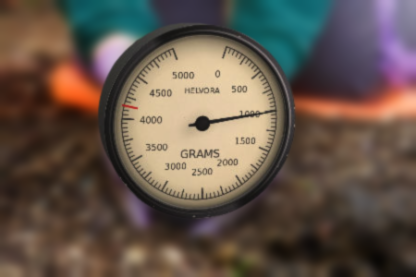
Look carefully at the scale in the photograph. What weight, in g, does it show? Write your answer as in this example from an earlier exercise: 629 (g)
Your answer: 1000 (g)
